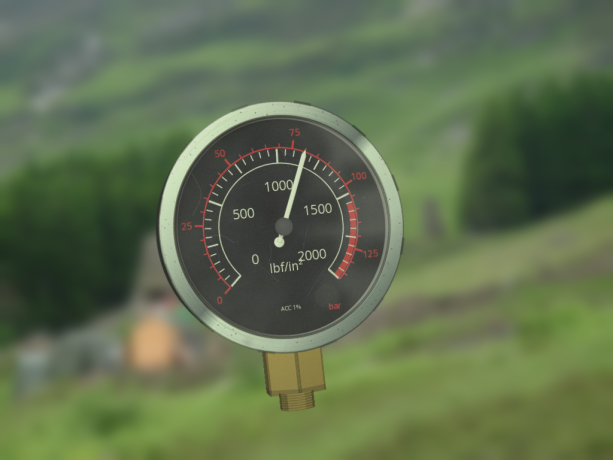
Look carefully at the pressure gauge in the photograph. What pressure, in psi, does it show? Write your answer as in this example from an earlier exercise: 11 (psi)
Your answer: 1150 (psi)
